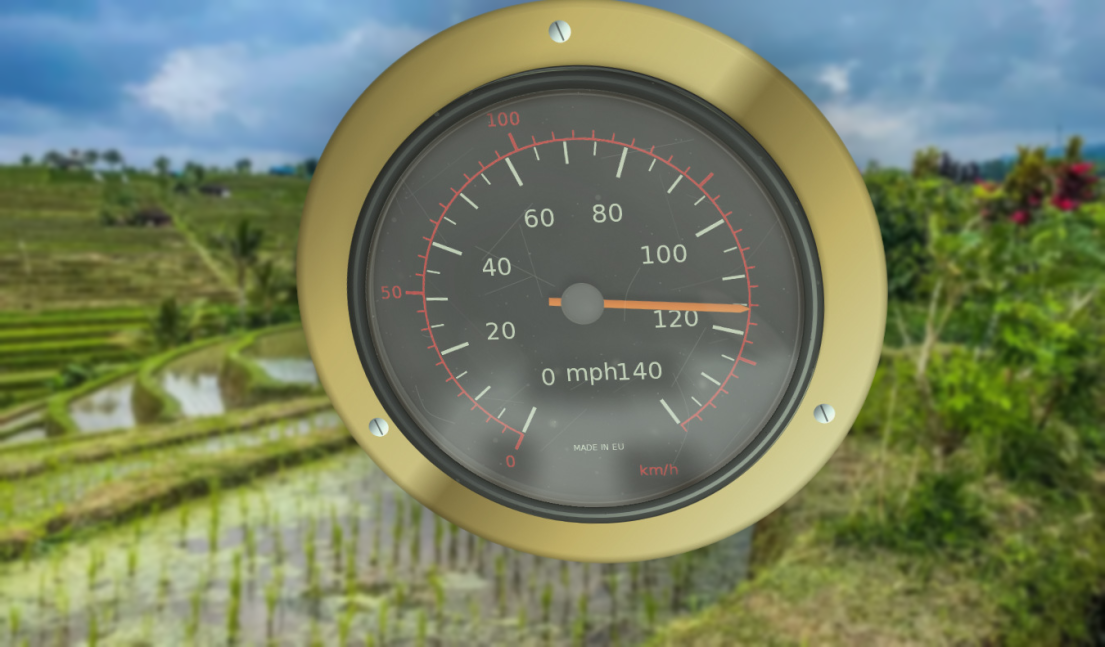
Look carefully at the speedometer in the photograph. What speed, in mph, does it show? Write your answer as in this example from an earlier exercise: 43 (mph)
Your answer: 115 (mph)
